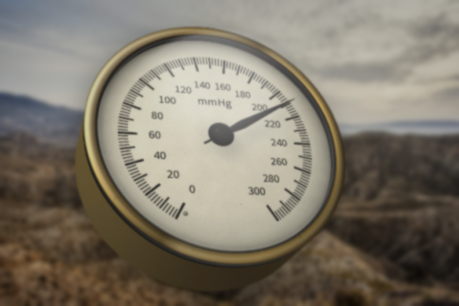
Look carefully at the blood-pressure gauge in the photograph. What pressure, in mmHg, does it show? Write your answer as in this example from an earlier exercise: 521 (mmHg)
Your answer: 210 (mmHg)
